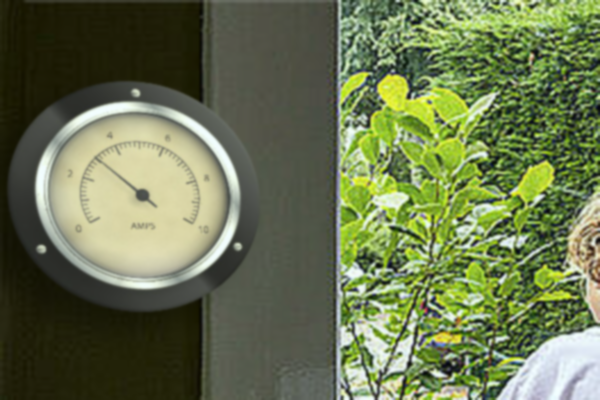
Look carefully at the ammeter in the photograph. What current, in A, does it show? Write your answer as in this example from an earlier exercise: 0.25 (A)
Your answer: 3 (A)
